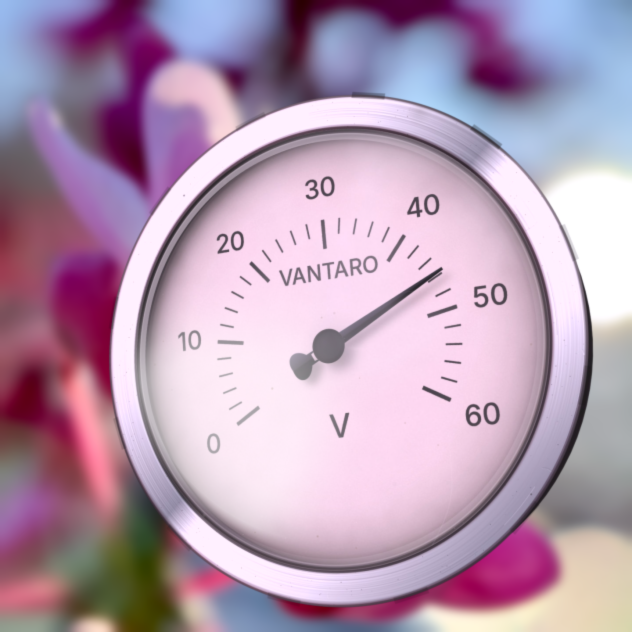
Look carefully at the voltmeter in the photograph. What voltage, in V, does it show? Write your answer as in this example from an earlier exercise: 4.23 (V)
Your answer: 46 (V)
